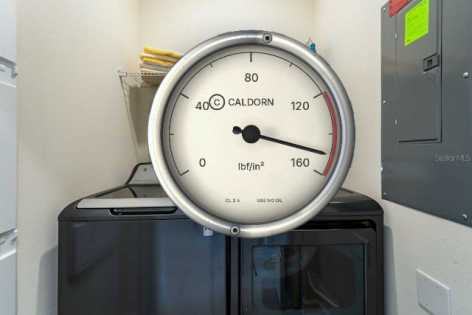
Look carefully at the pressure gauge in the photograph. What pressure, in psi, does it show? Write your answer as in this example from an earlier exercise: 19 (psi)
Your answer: 150 (psi)
